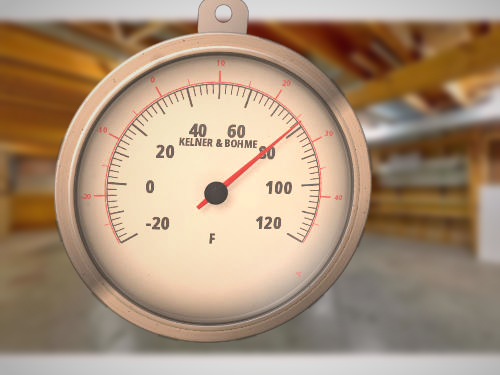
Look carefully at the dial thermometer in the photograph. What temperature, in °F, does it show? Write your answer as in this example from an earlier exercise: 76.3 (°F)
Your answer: 78 (°F)
